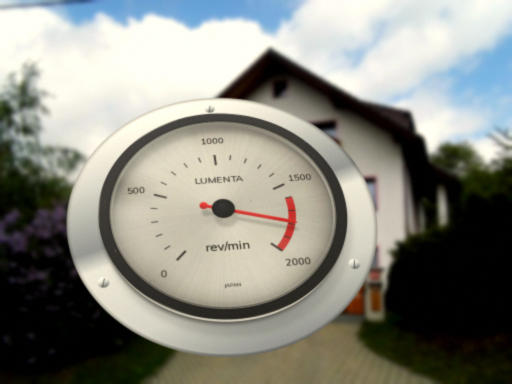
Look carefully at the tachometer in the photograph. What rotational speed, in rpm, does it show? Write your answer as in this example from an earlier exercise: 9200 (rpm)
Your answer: 1800 (rpm)
